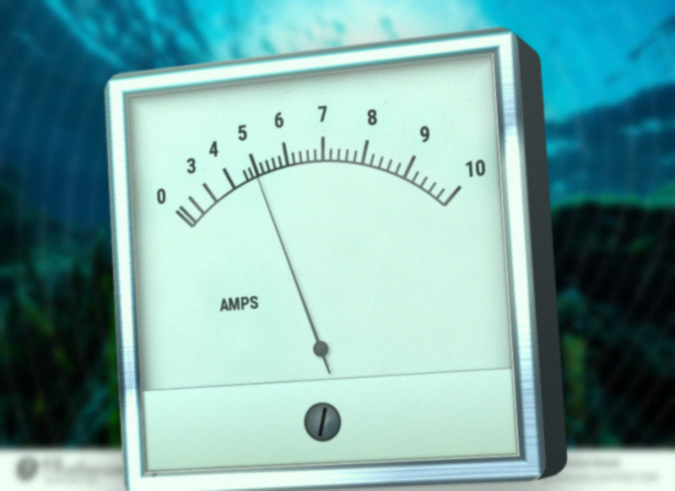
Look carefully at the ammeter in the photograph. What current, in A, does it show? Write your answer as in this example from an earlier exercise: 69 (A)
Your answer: 5 (A)
